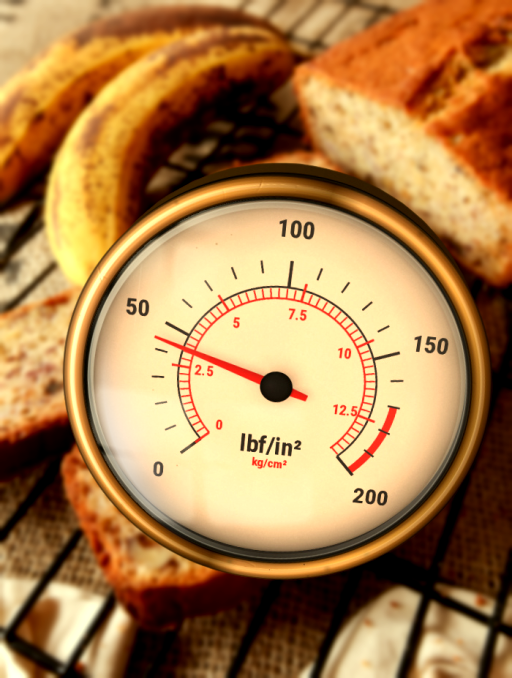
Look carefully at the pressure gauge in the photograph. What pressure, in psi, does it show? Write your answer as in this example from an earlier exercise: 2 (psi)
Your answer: 45 (psi)
